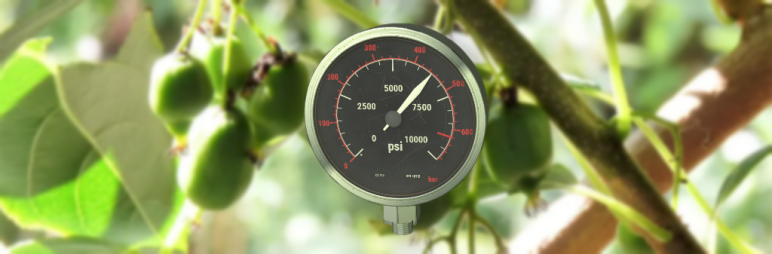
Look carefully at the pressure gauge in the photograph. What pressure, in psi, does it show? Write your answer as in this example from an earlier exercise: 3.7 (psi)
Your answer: 6500 (psi)
